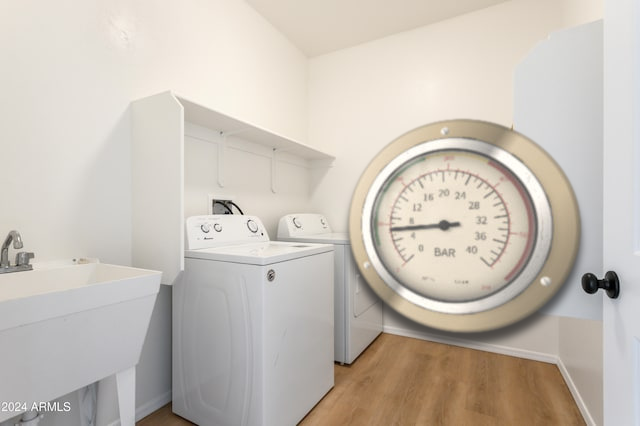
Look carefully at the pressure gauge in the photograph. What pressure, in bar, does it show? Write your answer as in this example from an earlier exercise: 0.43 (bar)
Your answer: 6 (bar)
